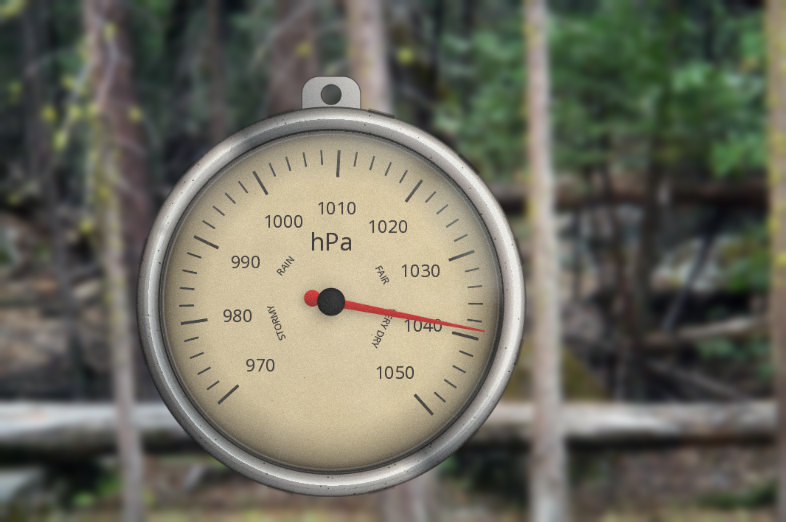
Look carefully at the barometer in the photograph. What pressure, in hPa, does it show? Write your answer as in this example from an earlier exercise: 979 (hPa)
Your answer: 1039 (hPa)
